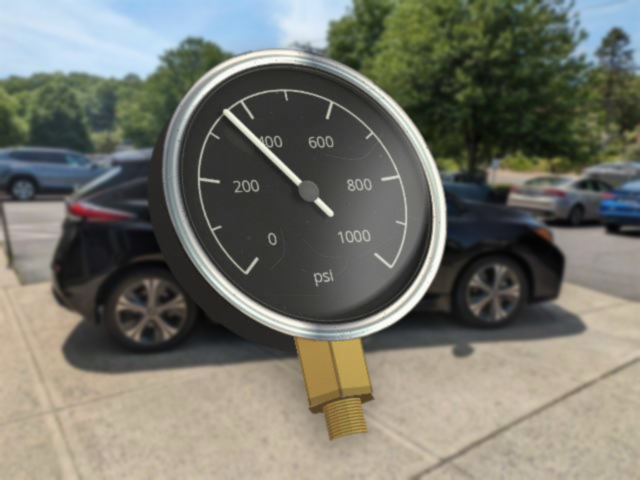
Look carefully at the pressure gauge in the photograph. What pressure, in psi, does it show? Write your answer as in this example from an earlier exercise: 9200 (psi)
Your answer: 350 (psi)
